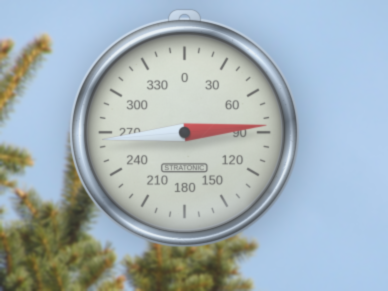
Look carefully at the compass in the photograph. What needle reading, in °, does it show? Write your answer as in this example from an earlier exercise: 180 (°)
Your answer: 85 (°)
